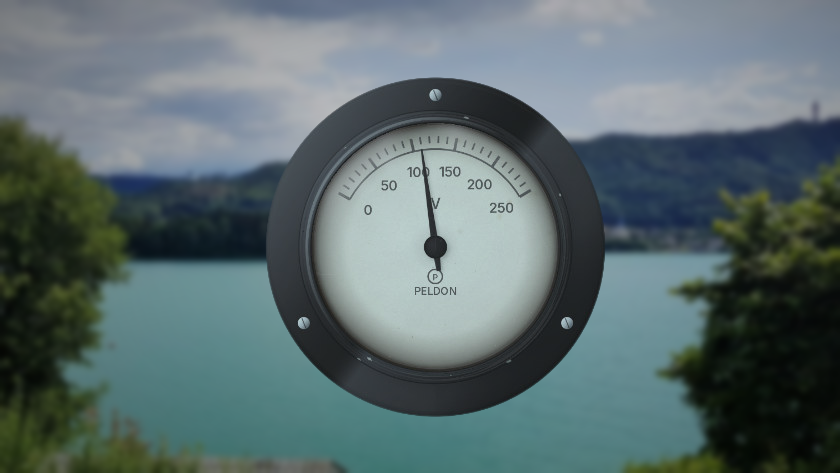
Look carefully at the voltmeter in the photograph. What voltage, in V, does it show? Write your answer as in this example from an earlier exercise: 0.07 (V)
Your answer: 110 (V)
